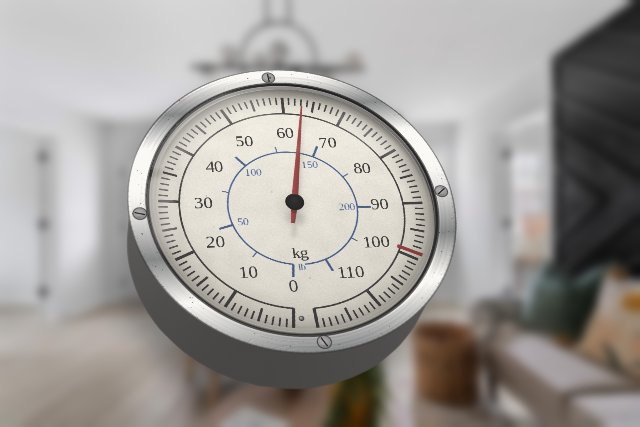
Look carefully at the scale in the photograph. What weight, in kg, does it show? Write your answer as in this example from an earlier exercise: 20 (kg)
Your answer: 63 (kg)
